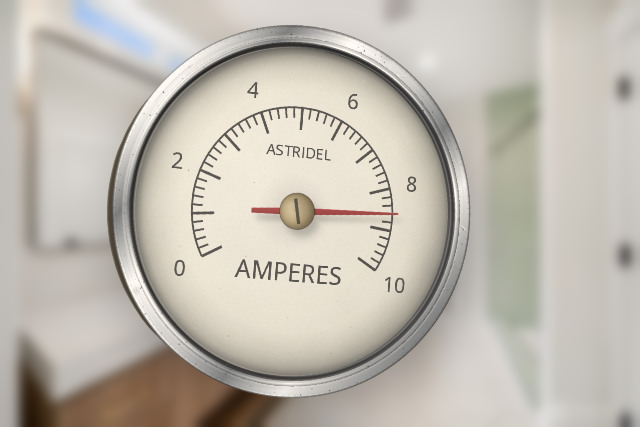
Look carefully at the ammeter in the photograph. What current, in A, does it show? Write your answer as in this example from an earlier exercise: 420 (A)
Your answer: 8.6 (A)
